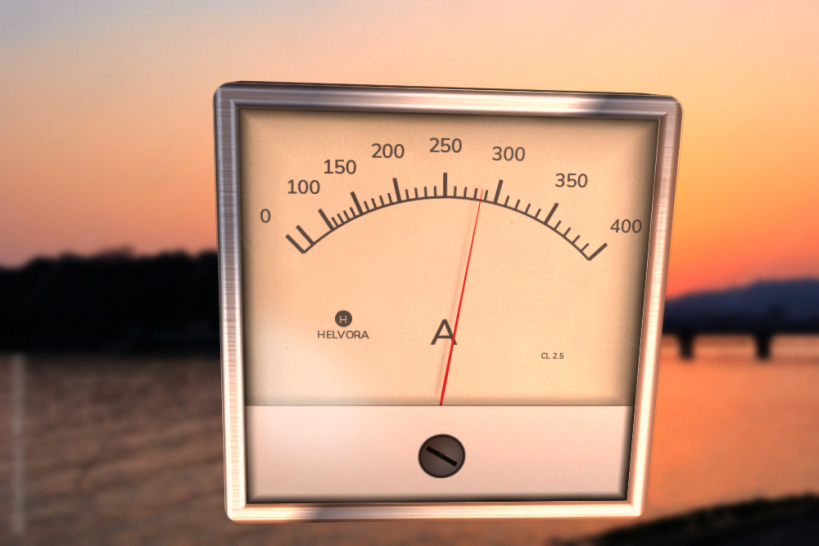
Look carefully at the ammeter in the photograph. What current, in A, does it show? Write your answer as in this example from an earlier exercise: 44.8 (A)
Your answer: 285 (A)
